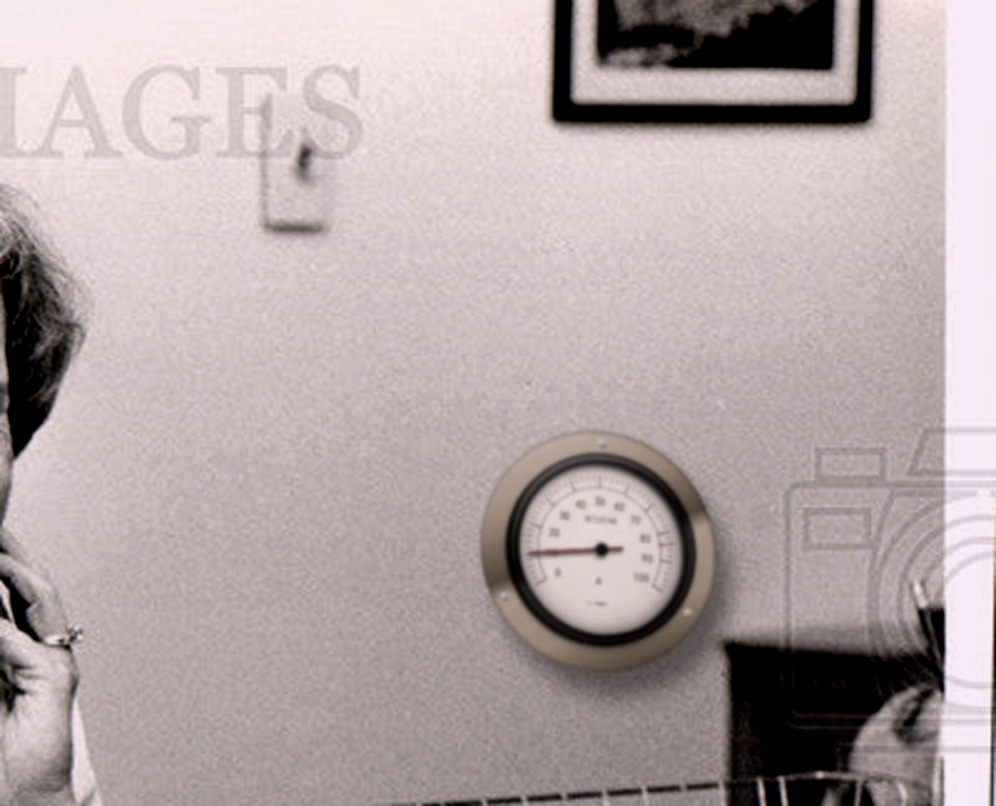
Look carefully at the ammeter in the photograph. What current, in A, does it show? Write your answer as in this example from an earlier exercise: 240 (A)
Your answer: 10 (A)
